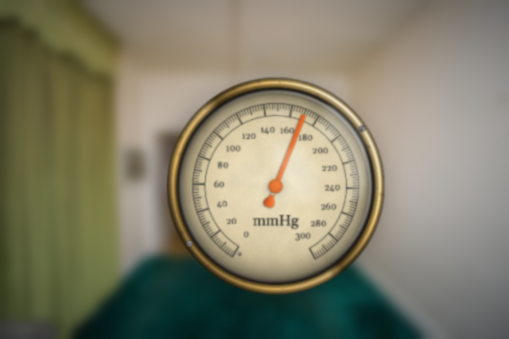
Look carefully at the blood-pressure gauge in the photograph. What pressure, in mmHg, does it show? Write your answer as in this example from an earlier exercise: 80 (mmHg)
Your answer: 170 (mmHg)
